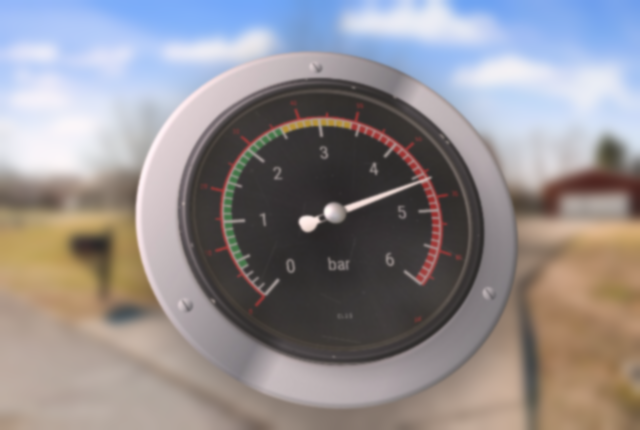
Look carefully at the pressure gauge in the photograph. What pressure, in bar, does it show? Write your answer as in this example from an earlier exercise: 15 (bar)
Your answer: 4.6 (bar)
